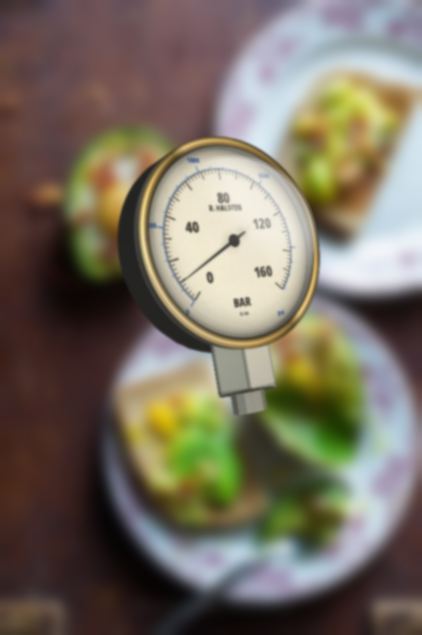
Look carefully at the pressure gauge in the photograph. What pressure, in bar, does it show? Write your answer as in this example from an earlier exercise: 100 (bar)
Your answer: 10 (bar)
